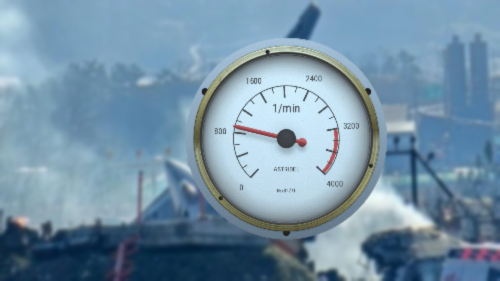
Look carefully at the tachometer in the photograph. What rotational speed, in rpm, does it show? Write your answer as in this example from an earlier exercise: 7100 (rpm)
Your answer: 900 (rpm)
